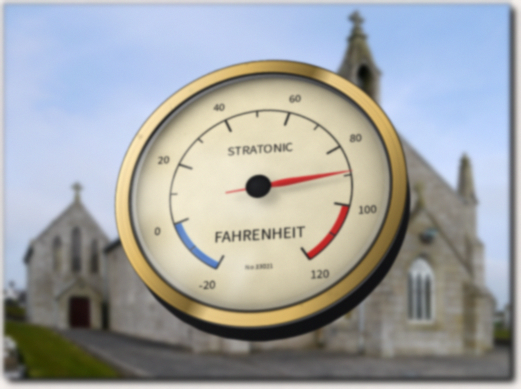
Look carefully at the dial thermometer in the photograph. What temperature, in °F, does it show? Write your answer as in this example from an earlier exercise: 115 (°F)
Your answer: 90 (°F)
